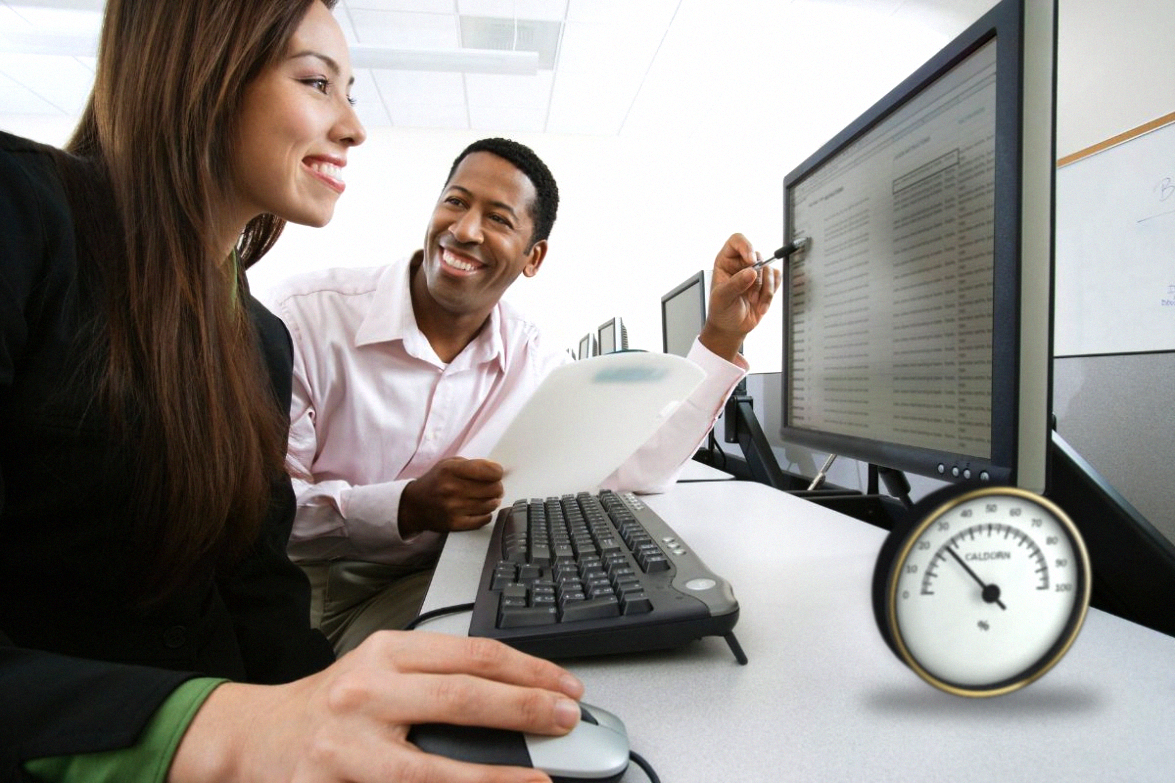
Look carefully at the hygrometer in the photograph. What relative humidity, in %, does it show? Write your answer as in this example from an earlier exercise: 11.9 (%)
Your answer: 25 (%)
